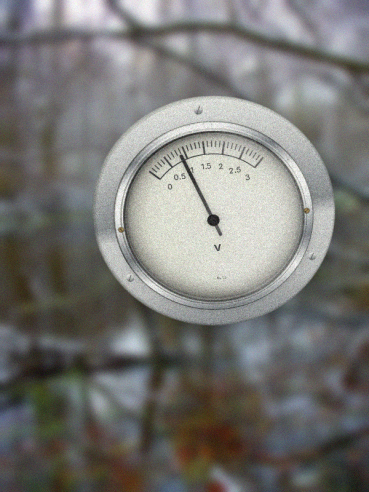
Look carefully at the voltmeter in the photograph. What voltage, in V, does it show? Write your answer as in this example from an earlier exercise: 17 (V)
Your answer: 0.9 (V)
